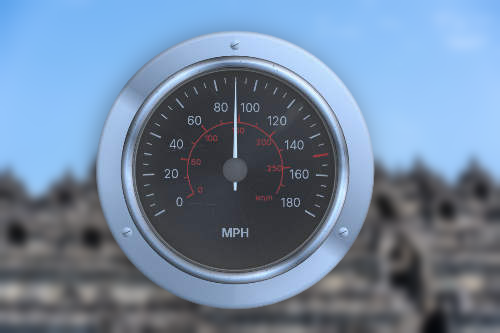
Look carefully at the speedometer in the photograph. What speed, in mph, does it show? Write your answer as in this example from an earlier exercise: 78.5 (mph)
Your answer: 90 (mph)
